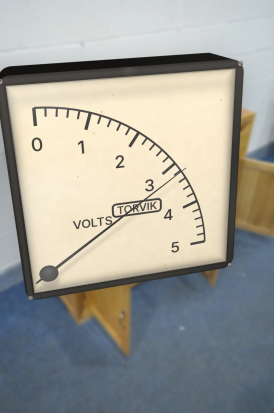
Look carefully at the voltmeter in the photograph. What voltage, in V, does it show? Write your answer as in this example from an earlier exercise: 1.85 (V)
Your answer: 3.2 (V)
